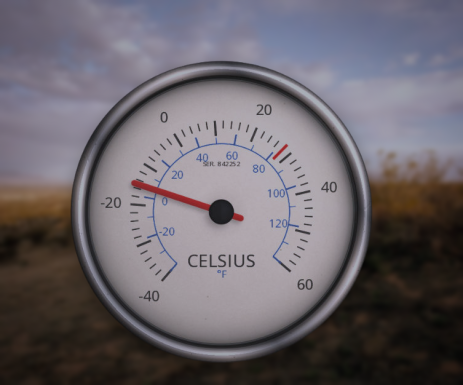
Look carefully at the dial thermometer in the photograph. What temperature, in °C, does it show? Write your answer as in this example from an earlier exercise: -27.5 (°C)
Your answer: -15 (°C)
